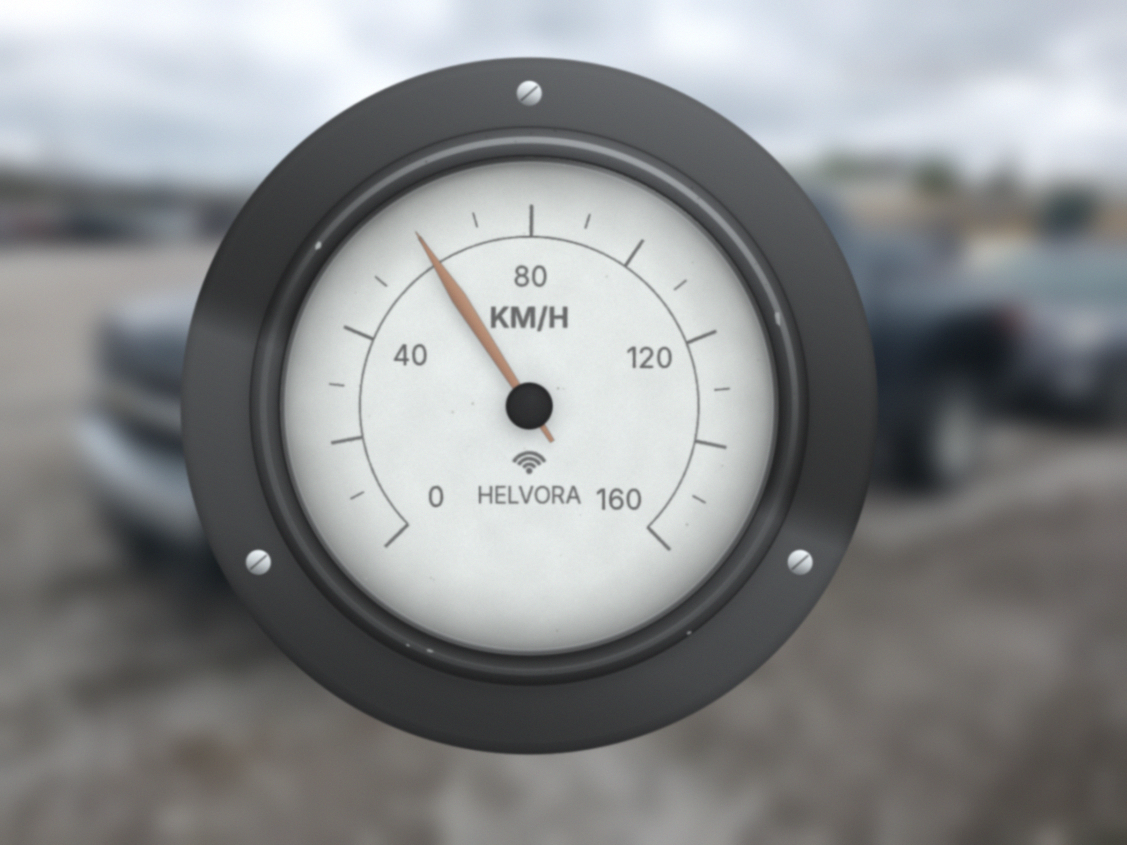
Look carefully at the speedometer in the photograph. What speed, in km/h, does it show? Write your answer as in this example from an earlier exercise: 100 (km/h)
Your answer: 60 (km/h)
